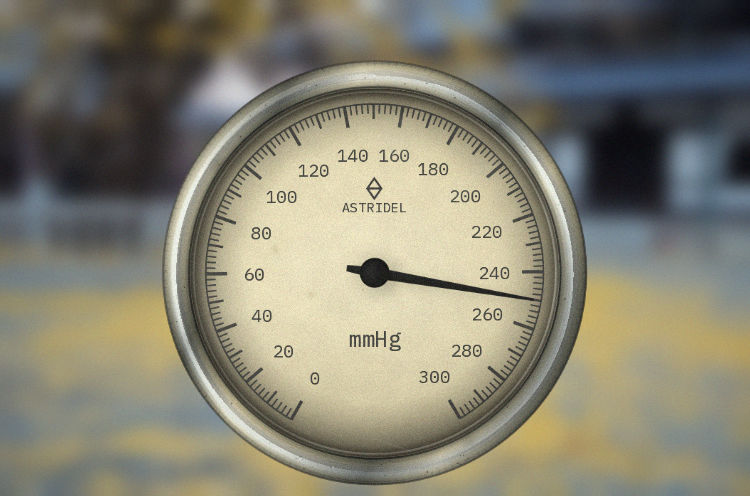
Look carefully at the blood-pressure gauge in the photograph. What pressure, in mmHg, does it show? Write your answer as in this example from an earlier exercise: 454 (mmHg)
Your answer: 250 (mmHg)
